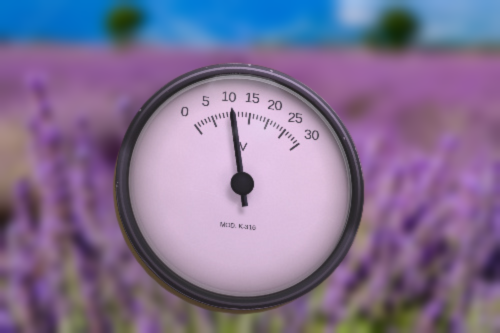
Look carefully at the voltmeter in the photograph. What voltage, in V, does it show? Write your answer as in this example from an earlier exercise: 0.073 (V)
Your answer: 10 (V)
